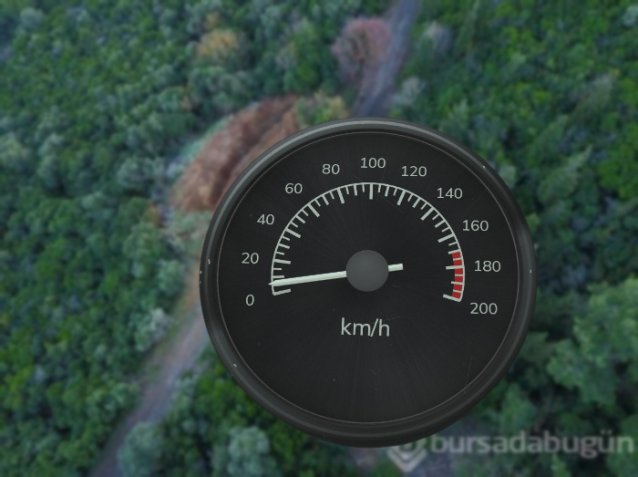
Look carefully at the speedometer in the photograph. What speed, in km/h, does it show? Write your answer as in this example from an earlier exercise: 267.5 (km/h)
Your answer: 5 (km/h)
